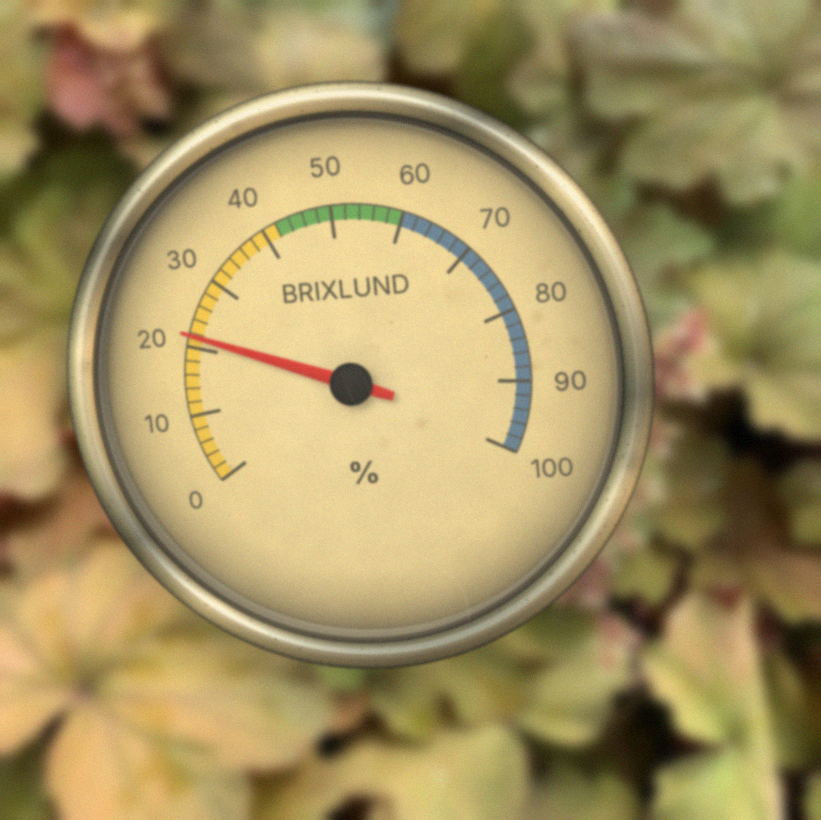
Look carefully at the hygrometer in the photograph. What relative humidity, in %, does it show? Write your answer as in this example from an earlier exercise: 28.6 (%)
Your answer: 22 (%)
